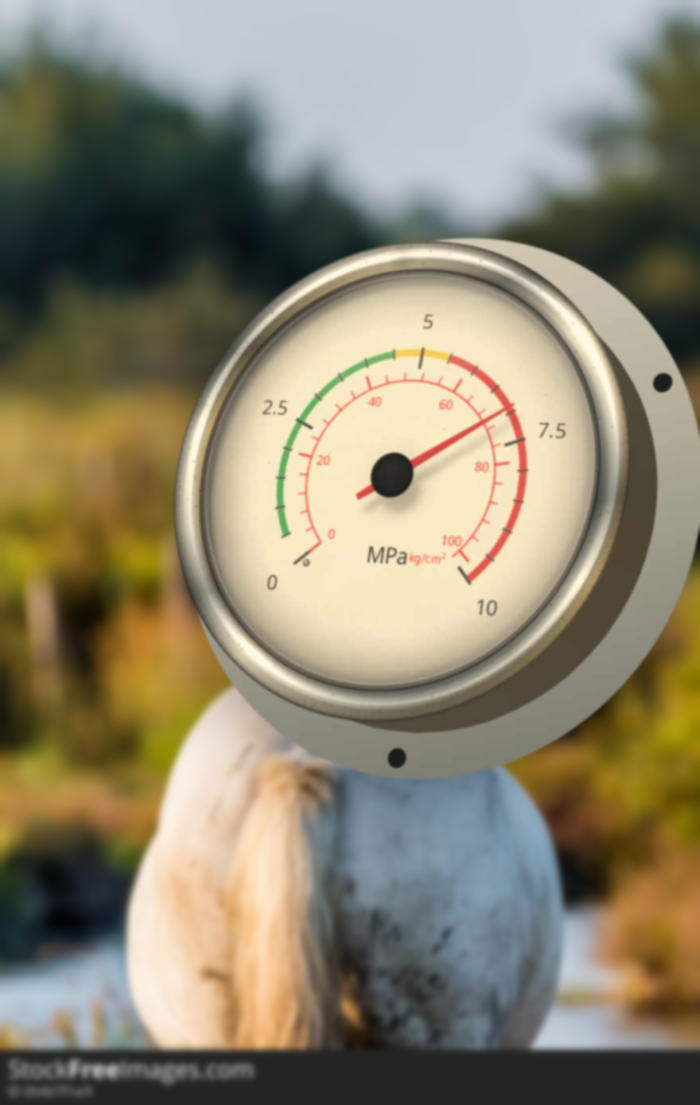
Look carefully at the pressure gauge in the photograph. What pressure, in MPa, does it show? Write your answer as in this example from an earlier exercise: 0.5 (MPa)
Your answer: 7 (MPa)
